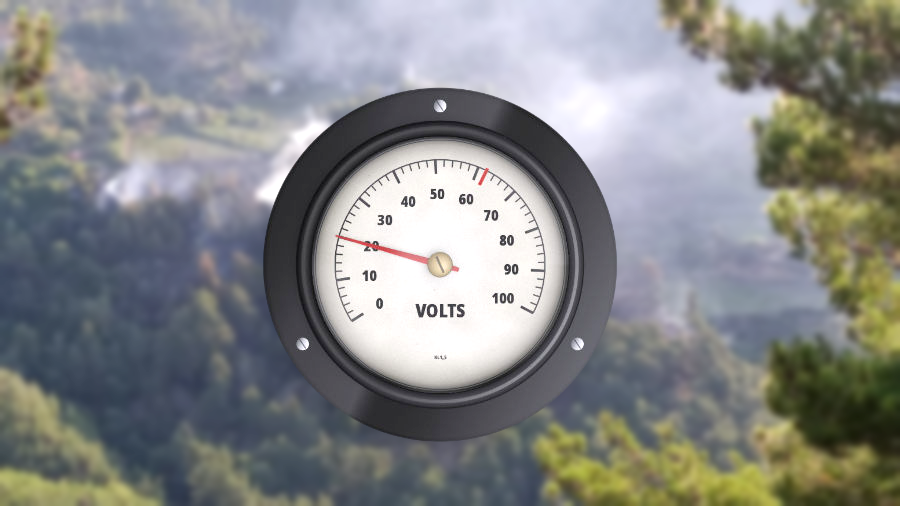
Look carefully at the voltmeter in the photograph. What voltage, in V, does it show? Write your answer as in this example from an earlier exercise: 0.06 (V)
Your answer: 20 (V)
